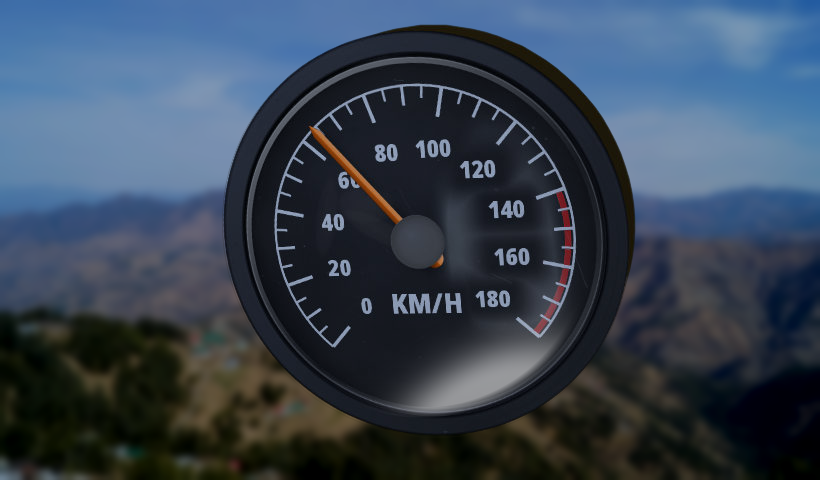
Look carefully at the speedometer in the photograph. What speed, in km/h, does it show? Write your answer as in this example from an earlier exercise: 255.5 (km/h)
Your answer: 65 (km/h)
